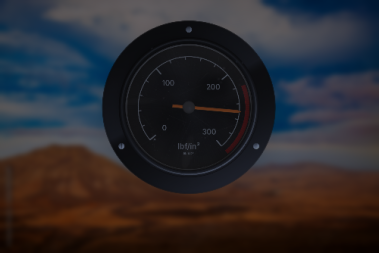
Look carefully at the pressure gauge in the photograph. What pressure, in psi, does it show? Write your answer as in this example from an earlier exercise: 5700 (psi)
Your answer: 250 (psi)
